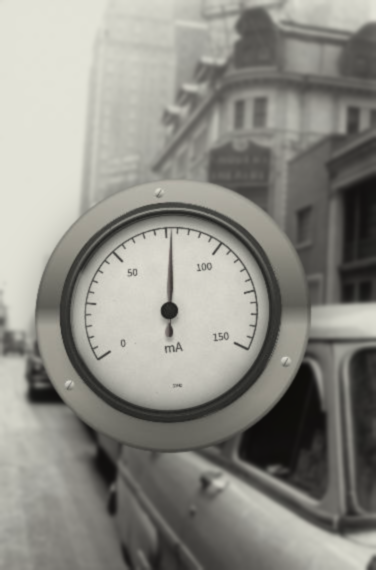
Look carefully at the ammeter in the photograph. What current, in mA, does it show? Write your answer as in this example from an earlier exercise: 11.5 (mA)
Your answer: 77.5 (mA)
